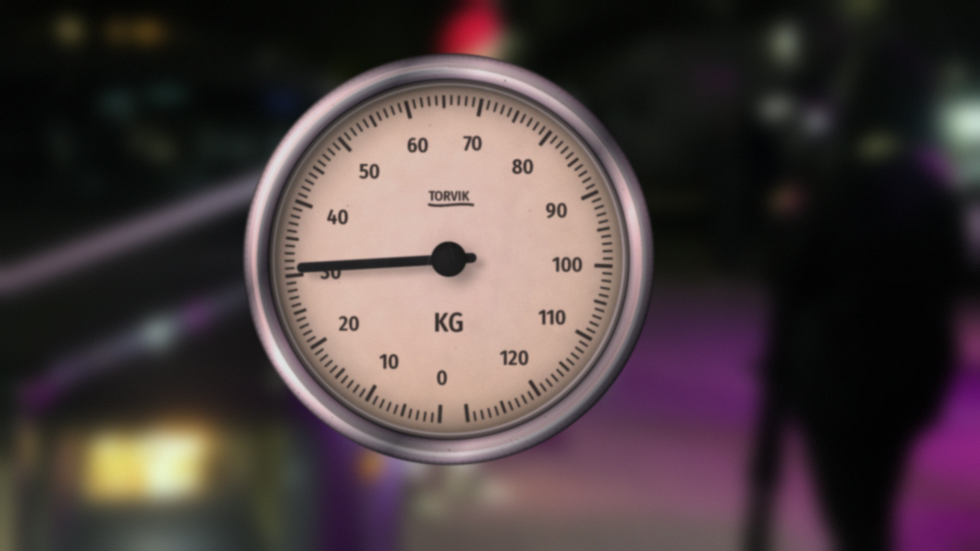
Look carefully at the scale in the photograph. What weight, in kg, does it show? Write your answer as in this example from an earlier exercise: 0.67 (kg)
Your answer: 31 (kg)
